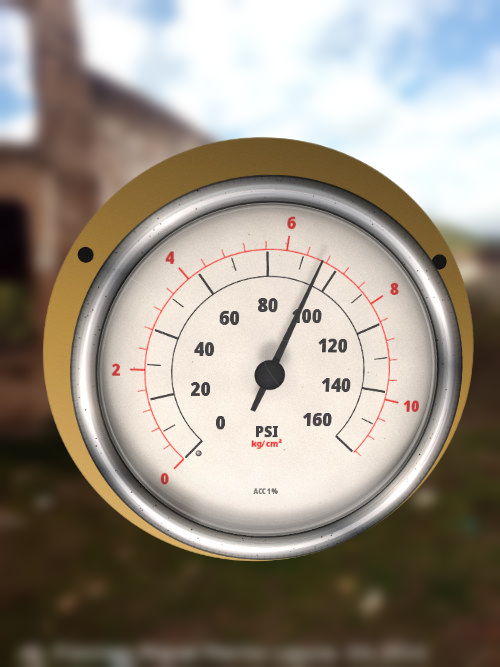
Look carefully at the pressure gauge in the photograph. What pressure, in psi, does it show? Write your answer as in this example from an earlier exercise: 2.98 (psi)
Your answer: 95 (psi)
